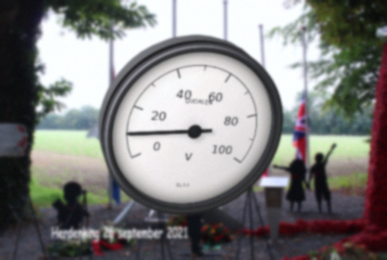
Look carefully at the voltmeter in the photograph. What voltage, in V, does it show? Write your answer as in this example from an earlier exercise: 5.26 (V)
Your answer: 10 (V)
